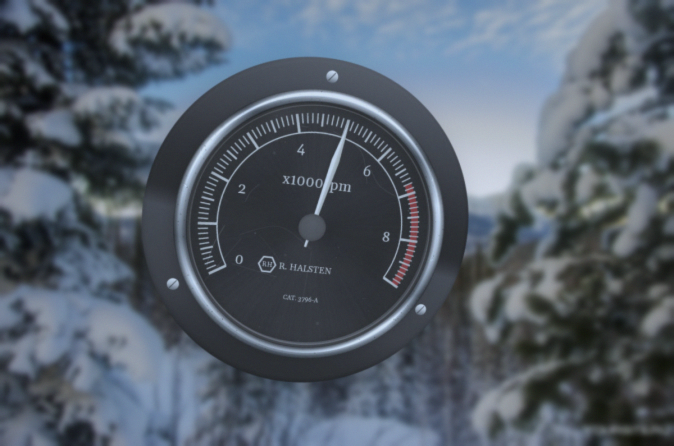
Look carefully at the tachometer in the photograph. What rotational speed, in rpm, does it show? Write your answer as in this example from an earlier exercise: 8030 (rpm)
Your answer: 5000 (rpm)
